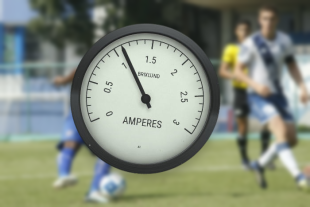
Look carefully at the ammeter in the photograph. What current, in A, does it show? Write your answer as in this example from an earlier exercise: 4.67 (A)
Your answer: 1.1 (A)
